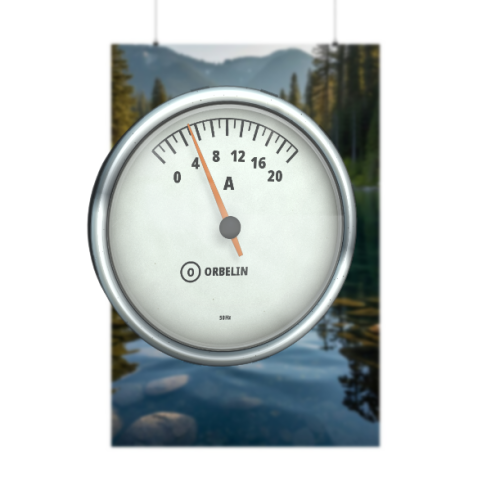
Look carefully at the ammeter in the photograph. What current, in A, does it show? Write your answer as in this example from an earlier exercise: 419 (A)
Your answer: 5 (A)
